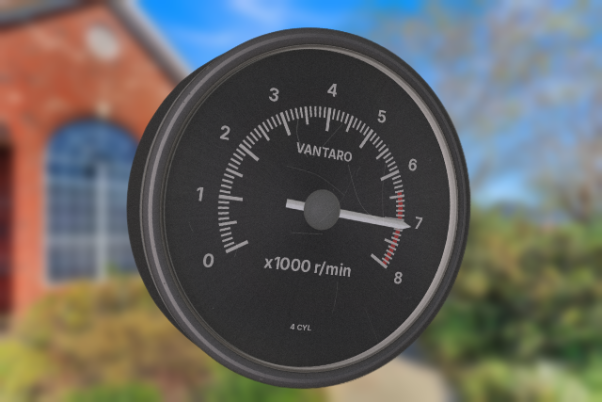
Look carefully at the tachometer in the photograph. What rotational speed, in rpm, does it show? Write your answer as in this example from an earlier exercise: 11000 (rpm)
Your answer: 7100 (rpm)
